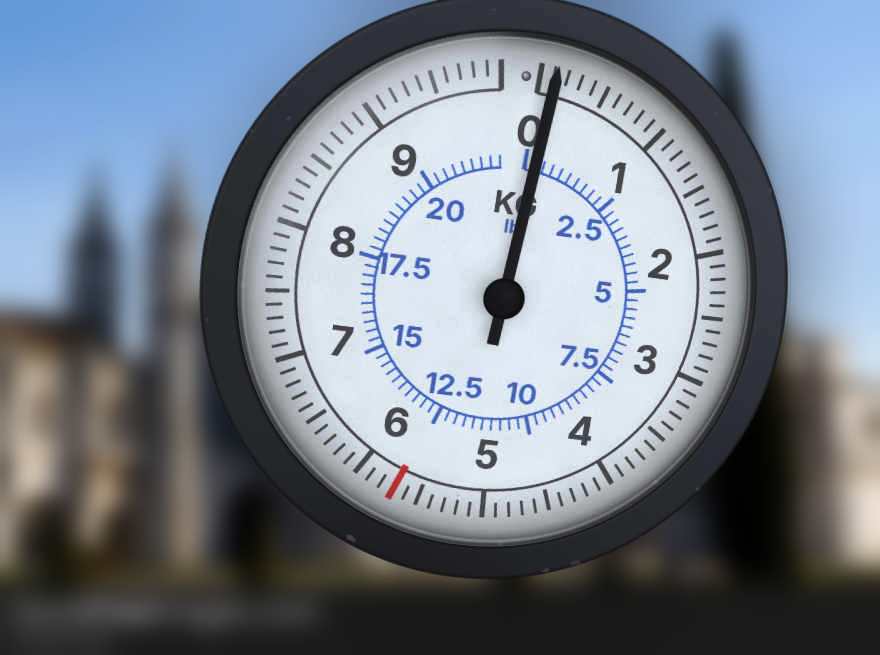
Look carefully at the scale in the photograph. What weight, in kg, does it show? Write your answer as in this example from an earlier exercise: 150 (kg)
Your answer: 0.1 (kg)
